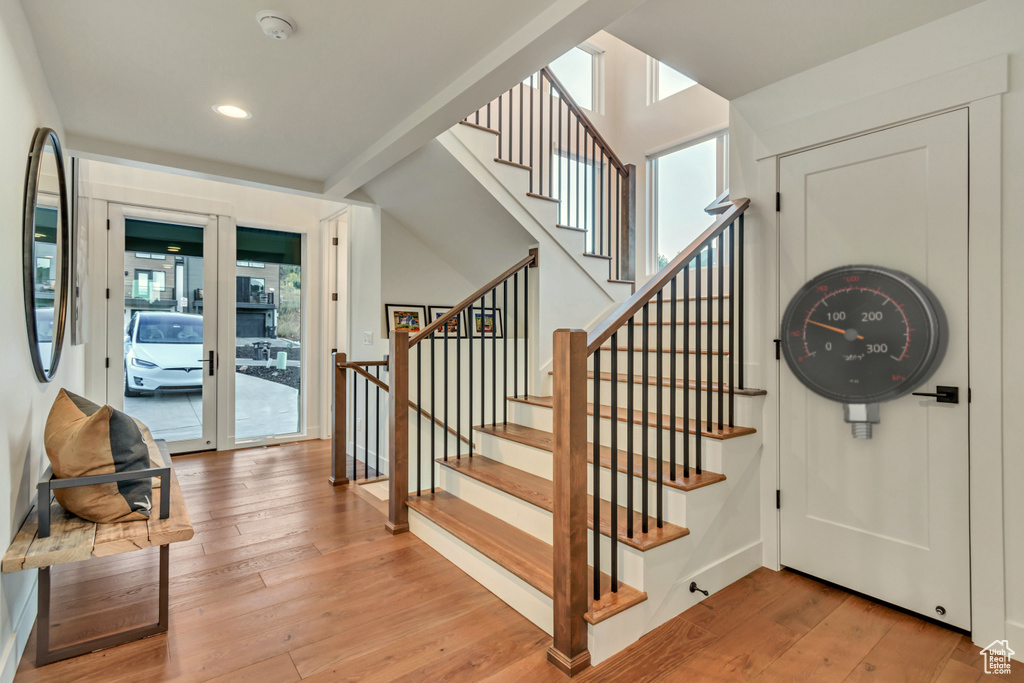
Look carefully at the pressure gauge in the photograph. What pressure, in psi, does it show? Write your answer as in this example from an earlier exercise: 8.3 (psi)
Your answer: 60 (psi)
